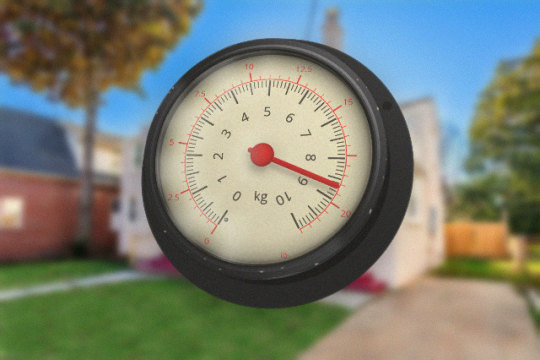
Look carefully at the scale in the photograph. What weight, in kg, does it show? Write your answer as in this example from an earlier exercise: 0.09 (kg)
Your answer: 8.7 (kg)
